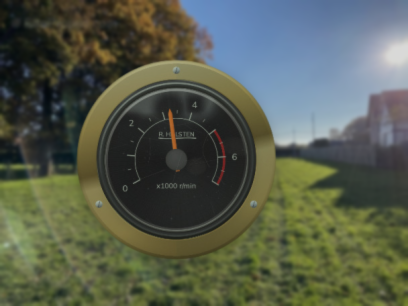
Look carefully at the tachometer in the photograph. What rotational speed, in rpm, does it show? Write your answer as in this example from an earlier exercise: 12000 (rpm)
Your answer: 3250 (rpm)
